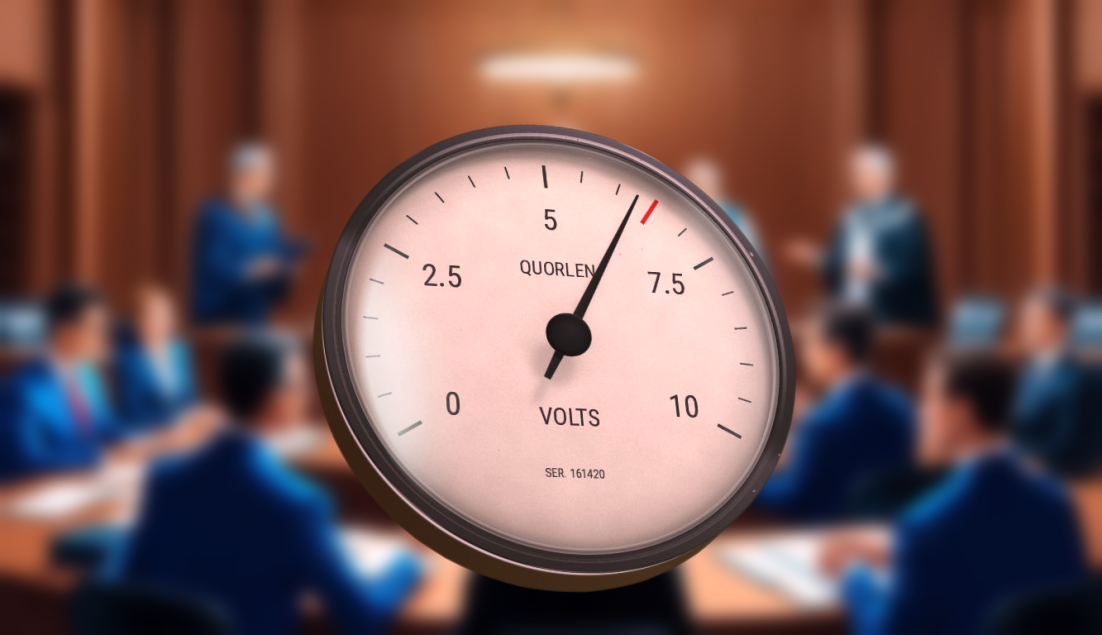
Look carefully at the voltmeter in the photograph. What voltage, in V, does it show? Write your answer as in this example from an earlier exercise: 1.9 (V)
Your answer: 6.25 (V)
